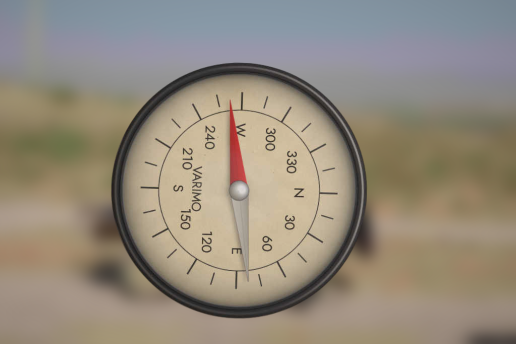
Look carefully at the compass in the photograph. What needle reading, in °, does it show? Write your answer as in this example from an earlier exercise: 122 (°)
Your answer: 262.5 (°)
